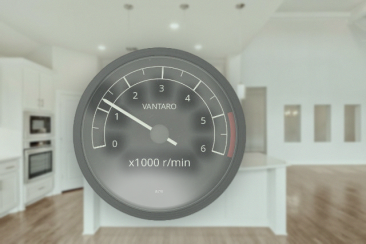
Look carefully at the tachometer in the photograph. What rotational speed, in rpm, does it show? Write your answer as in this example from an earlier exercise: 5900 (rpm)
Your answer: 1250 (rpm)
